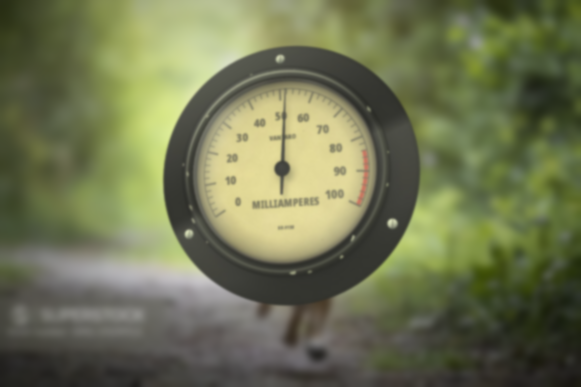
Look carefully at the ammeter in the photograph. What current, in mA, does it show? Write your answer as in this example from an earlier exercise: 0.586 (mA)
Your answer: 52 (mA)
